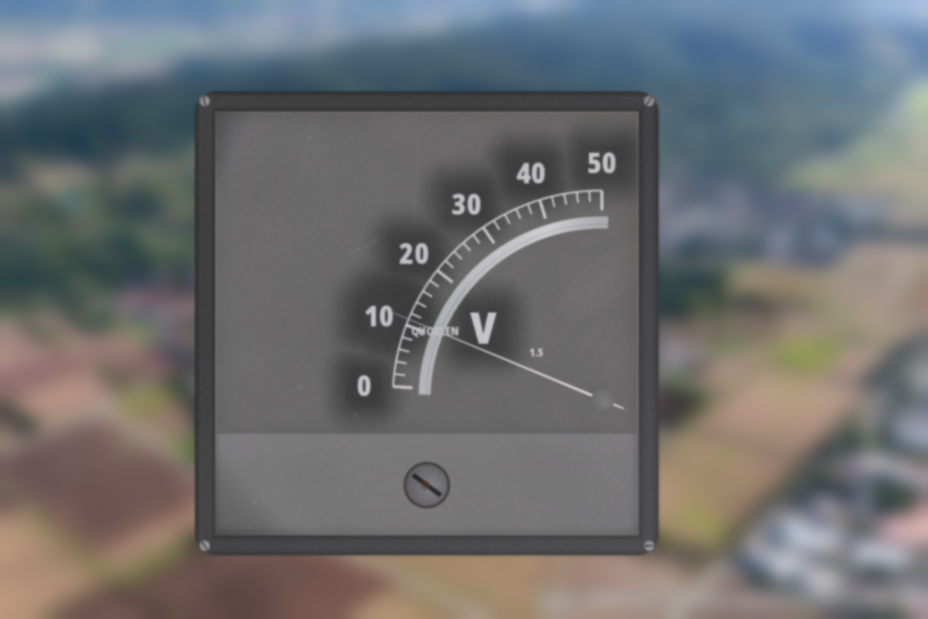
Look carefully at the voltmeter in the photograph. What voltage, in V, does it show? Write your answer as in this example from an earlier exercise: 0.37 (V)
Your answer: 11 (V)
